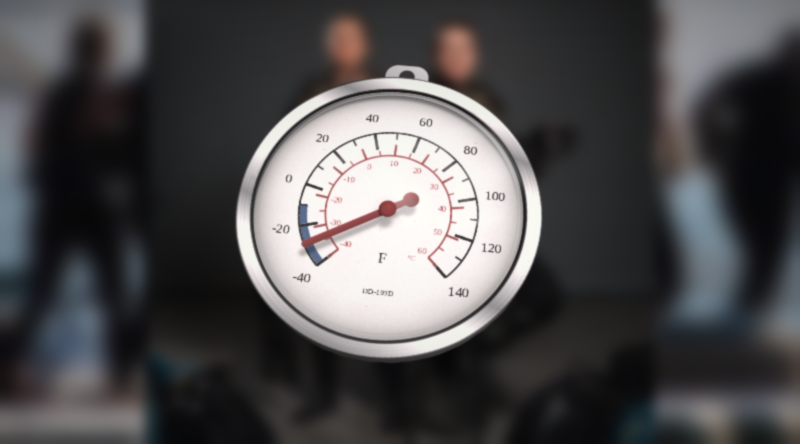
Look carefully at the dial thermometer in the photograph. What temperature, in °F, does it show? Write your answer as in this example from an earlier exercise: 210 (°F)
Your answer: -30 (°F)
